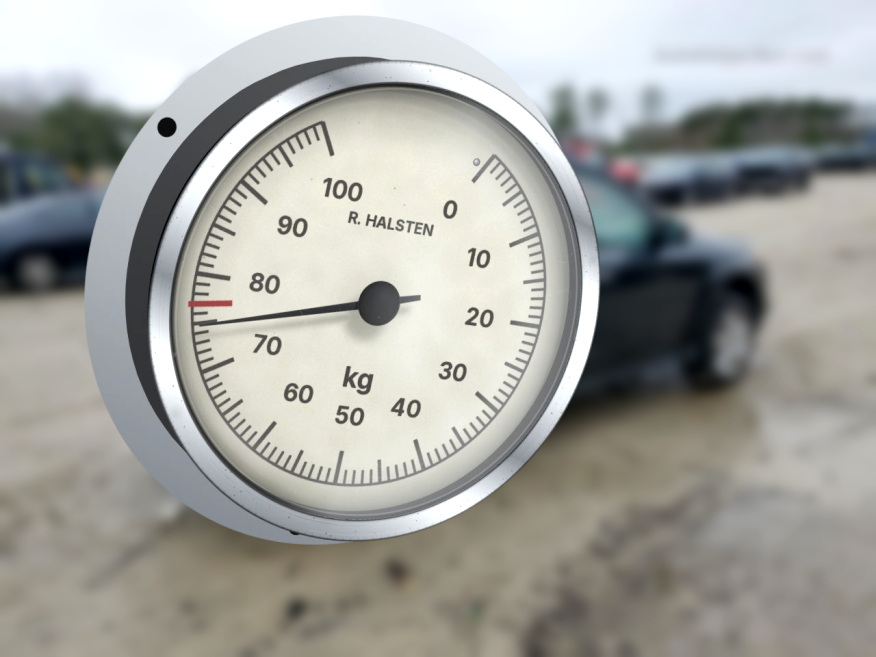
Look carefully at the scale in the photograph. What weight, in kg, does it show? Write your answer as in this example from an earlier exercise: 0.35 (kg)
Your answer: 75 (kg)
